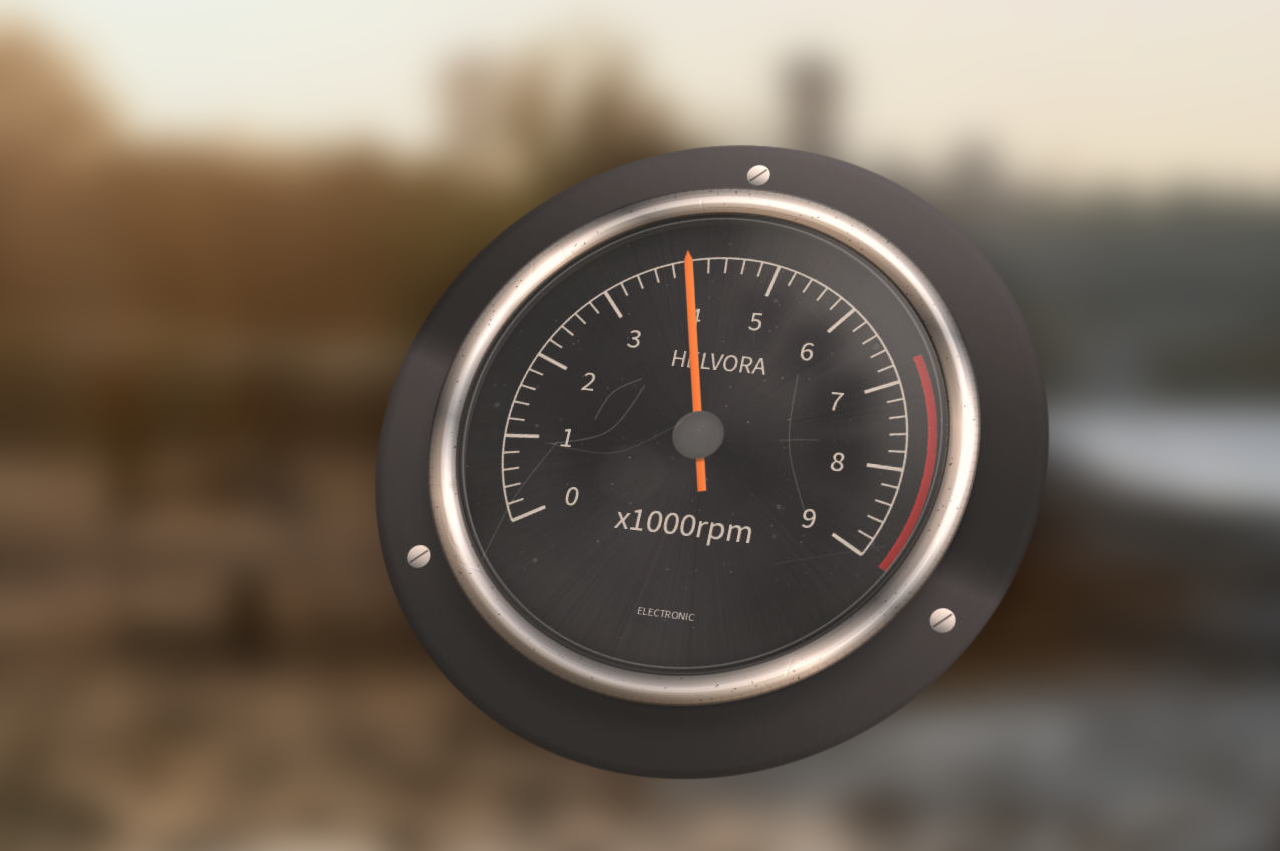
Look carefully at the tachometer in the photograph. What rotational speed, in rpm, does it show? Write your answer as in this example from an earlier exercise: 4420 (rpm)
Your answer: 4000 (rpm)
